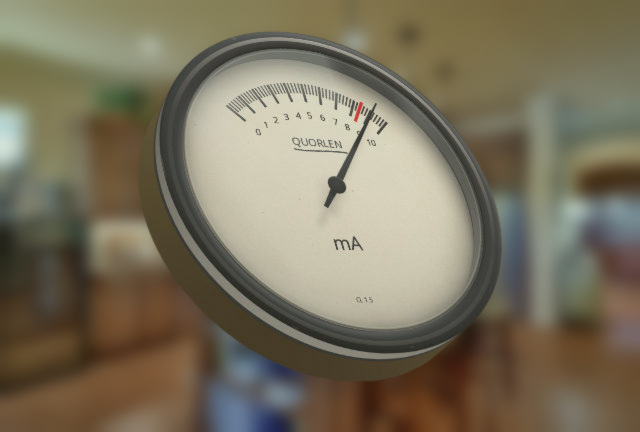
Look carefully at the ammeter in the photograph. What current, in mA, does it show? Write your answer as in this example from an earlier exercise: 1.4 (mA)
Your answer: 9 (mA)
